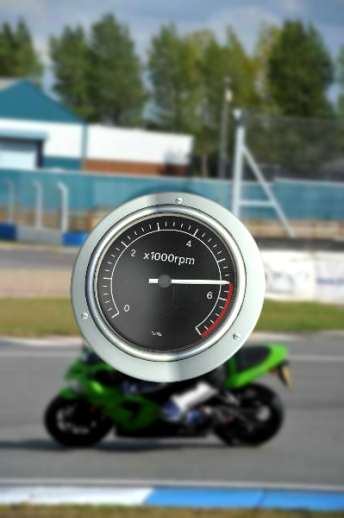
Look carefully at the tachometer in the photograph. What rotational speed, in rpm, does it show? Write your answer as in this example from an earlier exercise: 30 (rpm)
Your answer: 5600 (rpm)
